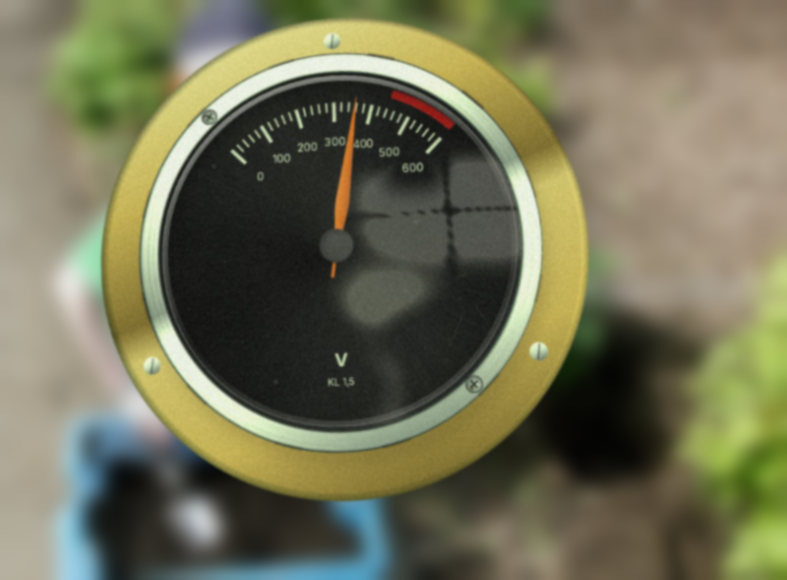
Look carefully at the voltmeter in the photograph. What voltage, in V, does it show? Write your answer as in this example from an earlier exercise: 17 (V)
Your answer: 360 (V)
